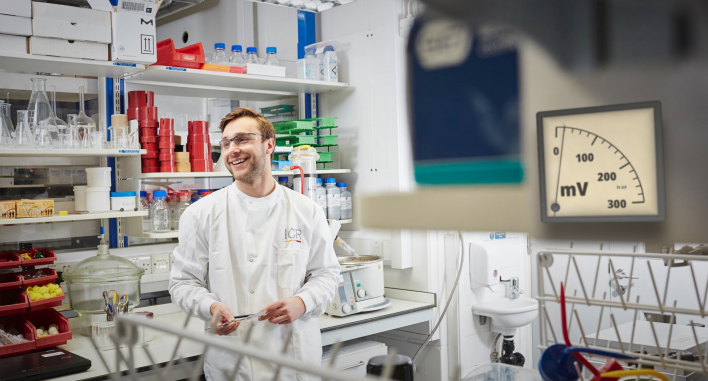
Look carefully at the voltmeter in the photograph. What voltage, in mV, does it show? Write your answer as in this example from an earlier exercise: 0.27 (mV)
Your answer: 20 (mV)
